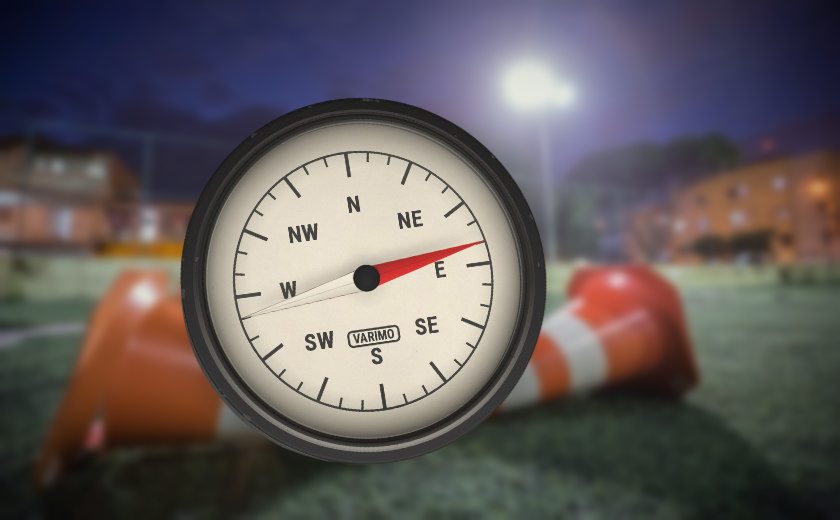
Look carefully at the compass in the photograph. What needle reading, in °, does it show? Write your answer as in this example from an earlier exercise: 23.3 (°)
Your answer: 80 (°)
